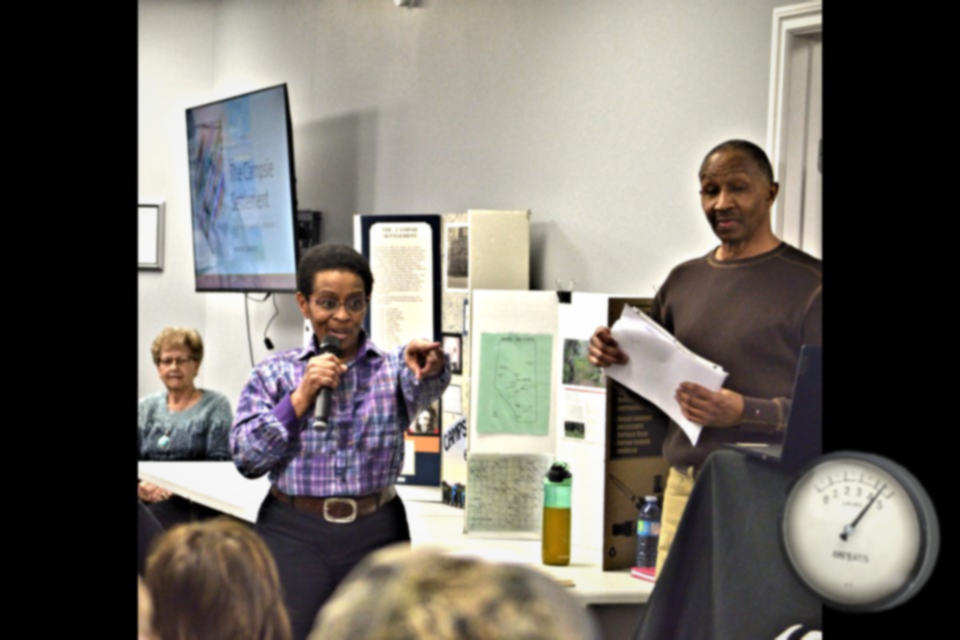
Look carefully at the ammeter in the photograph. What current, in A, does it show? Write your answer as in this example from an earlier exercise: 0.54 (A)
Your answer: 4.5 (A)
